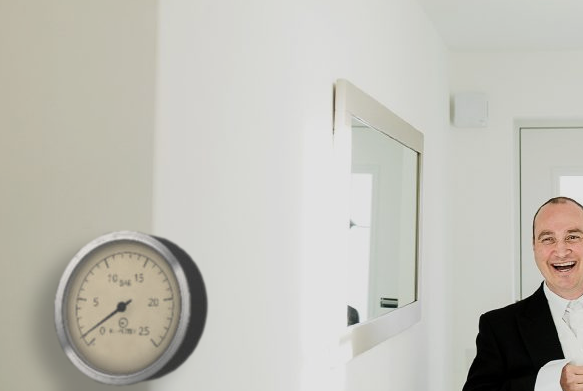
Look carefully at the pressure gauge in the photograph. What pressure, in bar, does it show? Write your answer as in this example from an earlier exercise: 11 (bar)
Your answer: 1 (bar)
